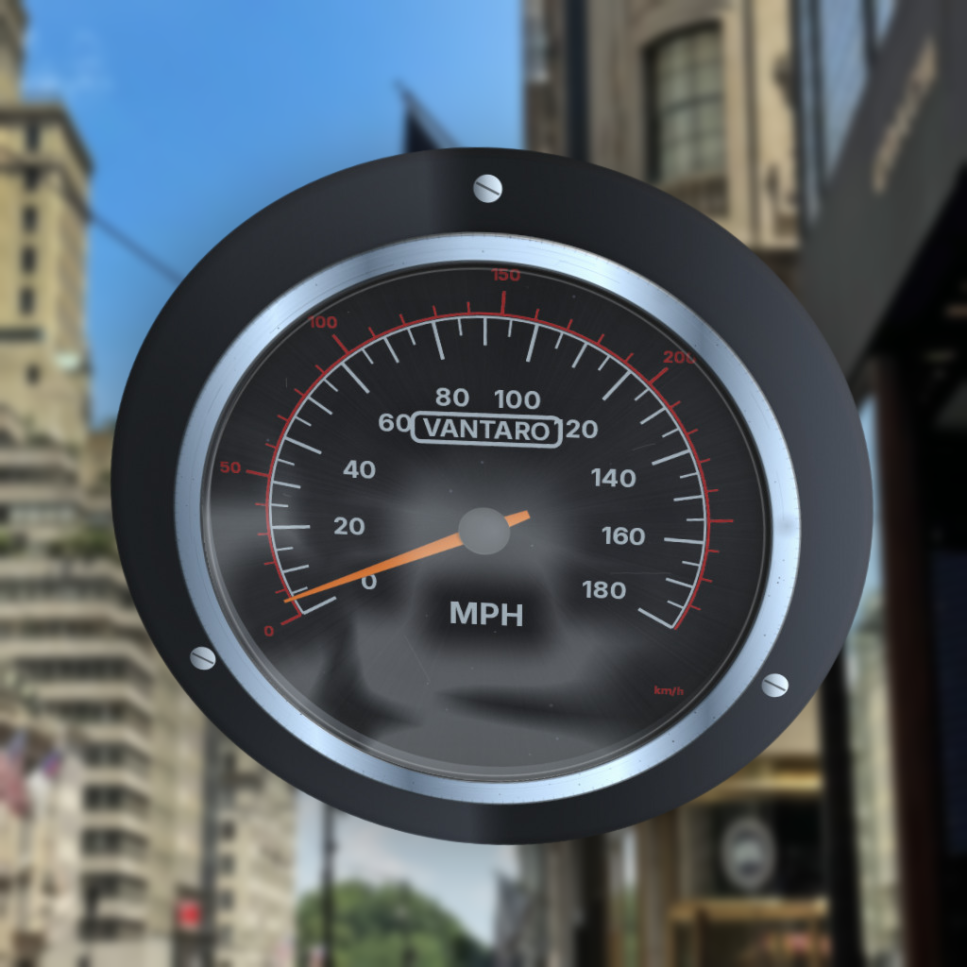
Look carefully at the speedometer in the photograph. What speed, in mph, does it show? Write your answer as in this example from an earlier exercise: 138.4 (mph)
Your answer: 5 (mph)
